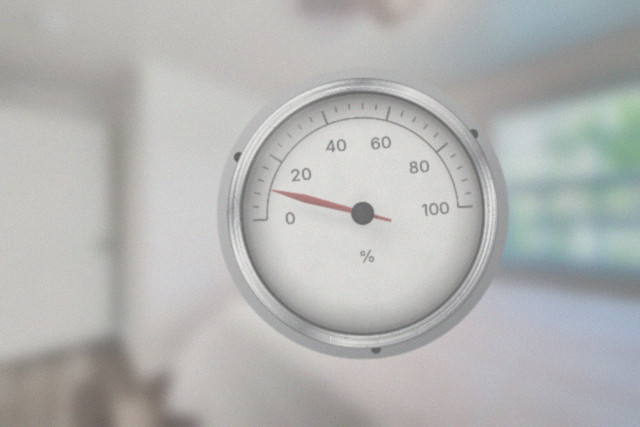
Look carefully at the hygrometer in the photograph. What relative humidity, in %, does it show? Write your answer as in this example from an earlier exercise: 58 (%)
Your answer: 10 (%)
